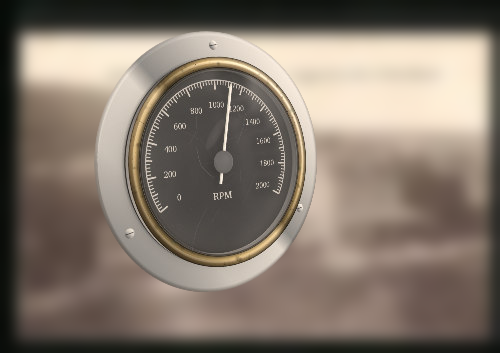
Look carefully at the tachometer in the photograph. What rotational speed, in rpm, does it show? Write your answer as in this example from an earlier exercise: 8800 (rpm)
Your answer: 1100 (rpm)
